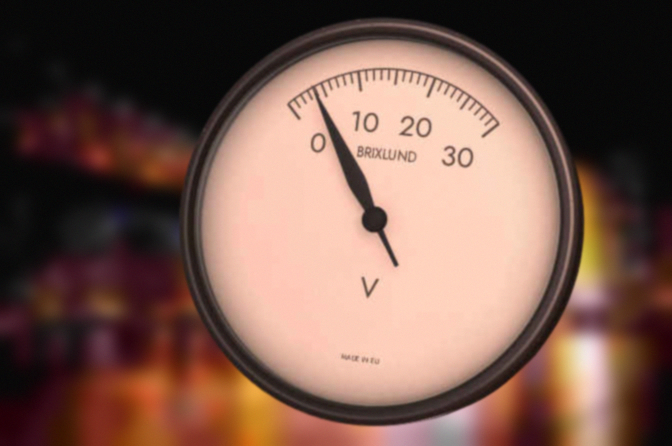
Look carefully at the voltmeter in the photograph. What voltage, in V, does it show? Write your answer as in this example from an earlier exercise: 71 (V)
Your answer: 4 (V)
